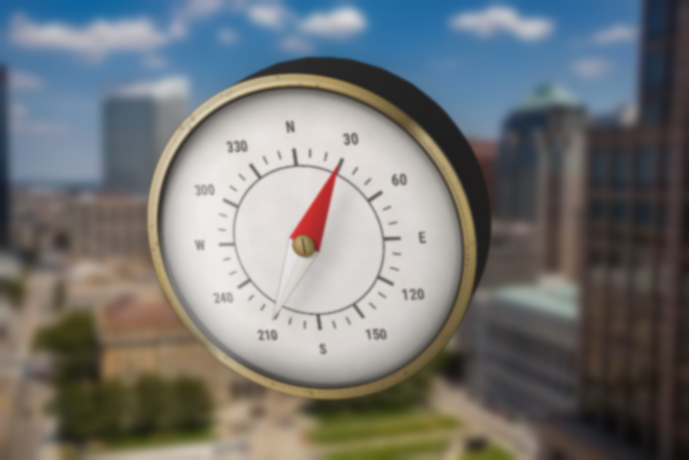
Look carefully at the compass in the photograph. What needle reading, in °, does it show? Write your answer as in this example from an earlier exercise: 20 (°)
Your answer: 30 (°)
